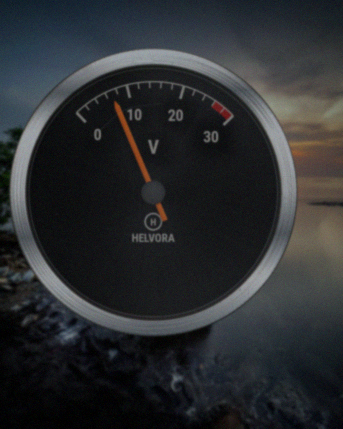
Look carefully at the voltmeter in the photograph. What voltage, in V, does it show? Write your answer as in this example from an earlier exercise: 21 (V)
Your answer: 7 (V)
